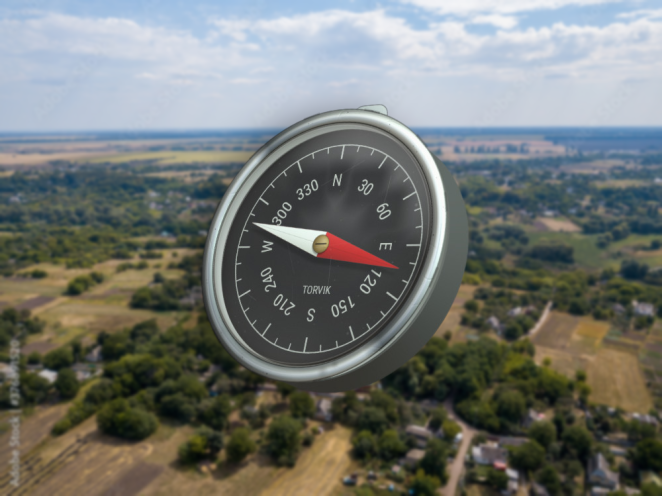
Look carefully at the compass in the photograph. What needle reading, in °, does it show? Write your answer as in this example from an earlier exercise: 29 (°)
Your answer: 105 (°)
